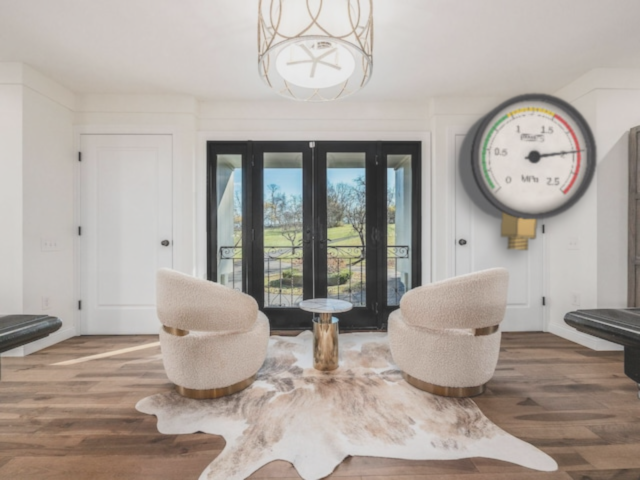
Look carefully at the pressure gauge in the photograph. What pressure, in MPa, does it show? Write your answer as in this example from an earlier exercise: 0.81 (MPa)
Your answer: 2 (MPa)
